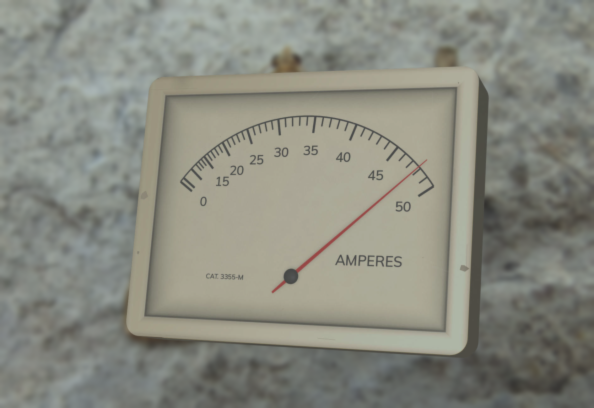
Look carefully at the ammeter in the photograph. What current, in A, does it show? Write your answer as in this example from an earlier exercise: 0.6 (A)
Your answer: 48 (A)
